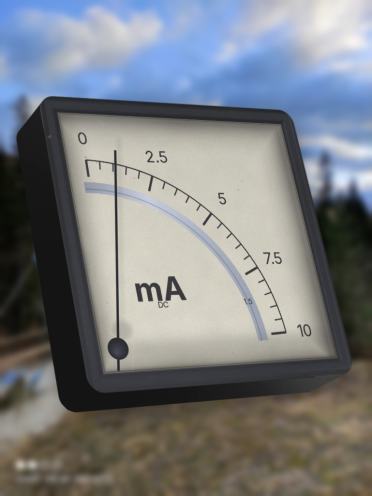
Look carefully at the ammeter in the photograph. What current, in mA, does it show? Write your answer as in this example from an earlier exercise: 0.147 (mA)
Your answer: 1 (mA)
